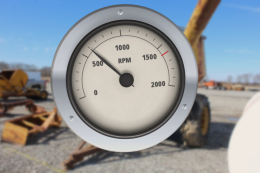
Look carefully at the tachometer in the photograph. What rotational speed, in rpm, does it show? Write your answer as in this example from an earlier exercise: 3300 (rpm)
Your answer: 600 (rpm)
